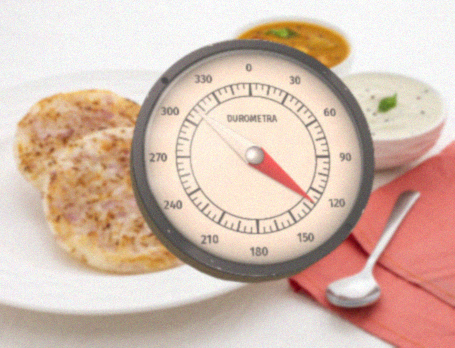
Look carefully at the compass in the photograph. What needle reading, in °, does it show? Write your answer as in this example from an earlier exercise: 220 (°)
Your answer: 130 (°)
